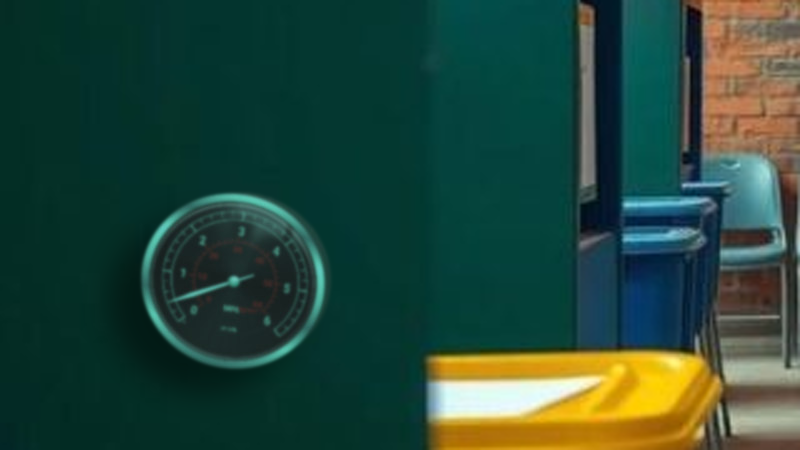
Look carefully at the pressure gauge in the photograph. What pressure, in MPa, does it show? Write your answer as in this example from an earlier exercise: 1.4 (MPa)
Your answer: 0.4 (MPa)
